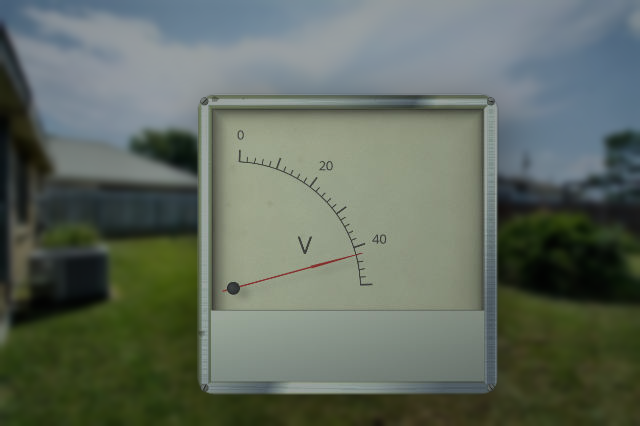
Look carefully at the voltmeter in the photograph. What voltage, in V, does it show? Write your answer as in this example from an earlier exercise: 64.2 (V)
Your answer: 42 (V)
